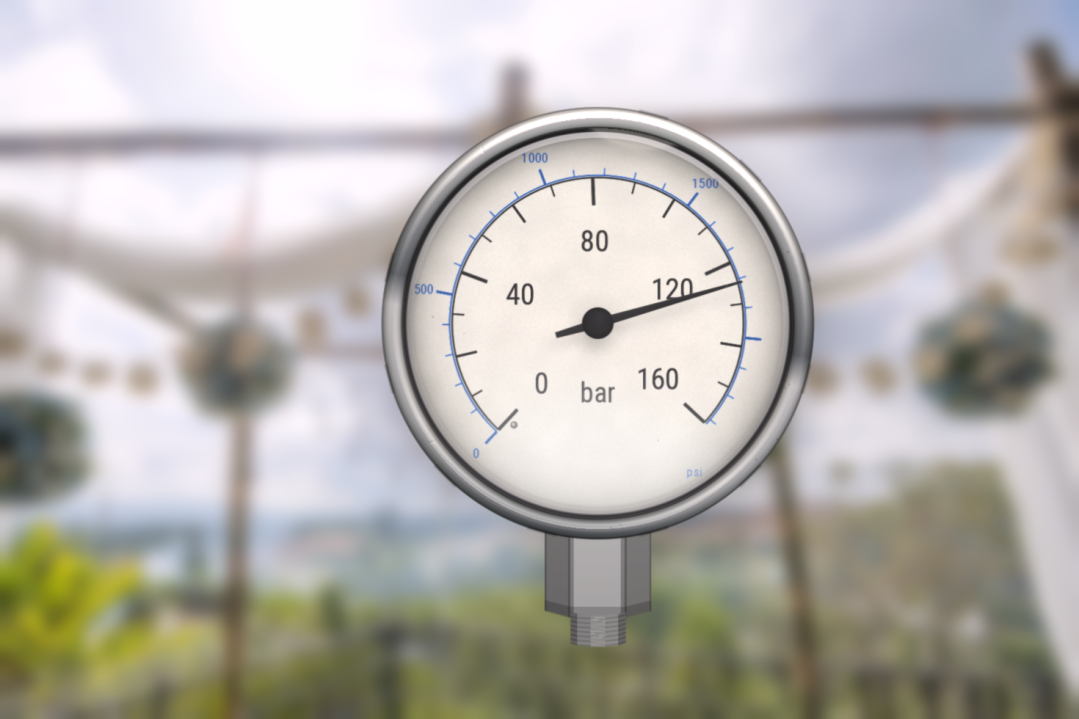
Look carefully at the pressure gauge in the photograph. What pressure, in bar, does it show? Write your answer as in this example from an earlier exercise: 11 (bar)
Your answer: 125 (bar)
